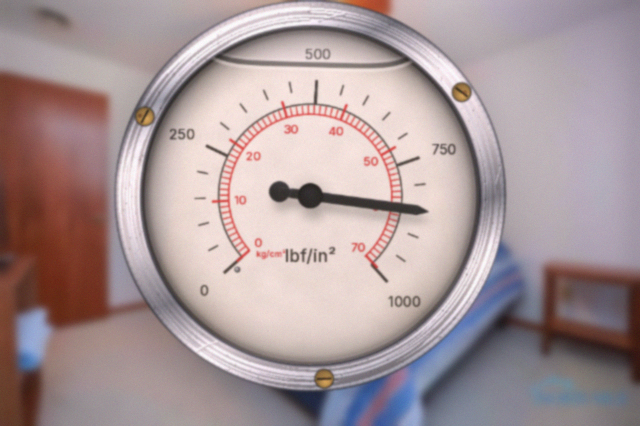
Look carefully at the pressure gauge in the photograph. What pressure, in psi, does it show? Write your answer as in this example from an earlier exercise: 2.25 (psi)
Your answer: 850 (psi)
